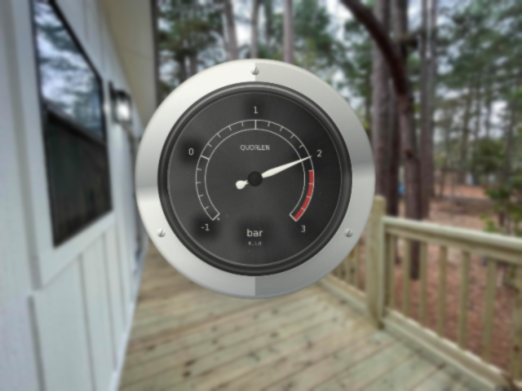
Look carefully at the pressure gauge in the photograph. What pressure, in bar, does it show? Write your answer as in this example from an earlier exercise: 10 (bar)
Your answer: 2 (bar)
